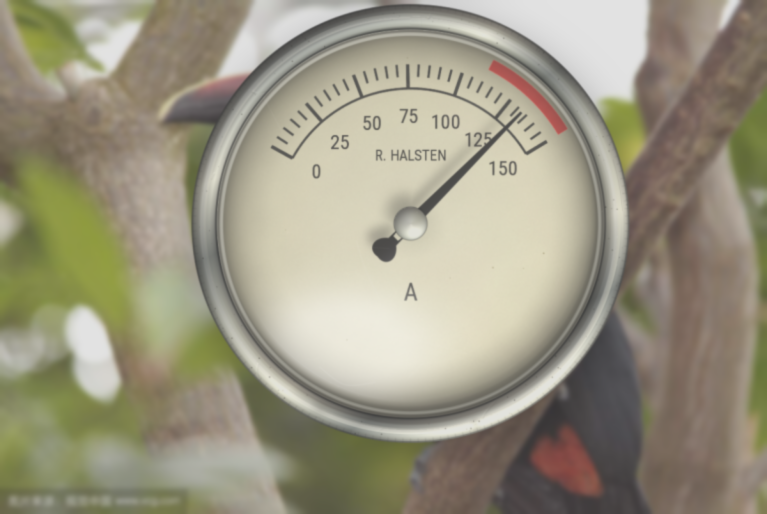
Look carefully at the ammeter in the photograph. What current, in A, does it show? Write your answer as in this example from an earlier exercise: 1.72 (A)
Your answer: 132.5 (A)
